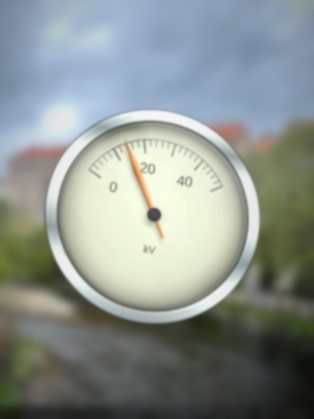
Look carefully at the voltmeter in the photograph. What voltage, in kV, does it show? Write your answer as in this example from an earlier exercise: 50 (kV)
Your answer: 14 (kV)
